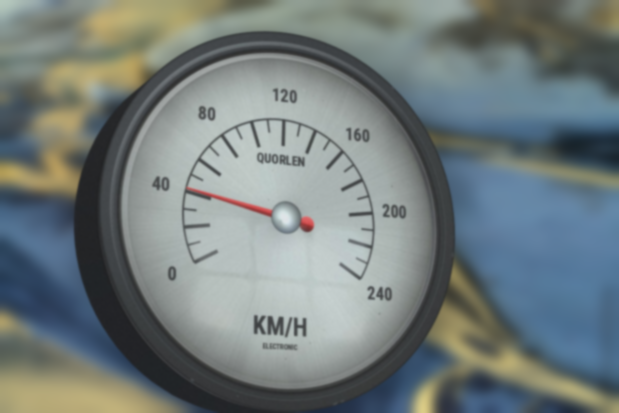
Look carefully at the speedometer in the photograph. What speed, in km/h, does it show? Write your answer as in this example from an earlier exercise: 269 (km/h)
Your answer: 40 (km/h)
